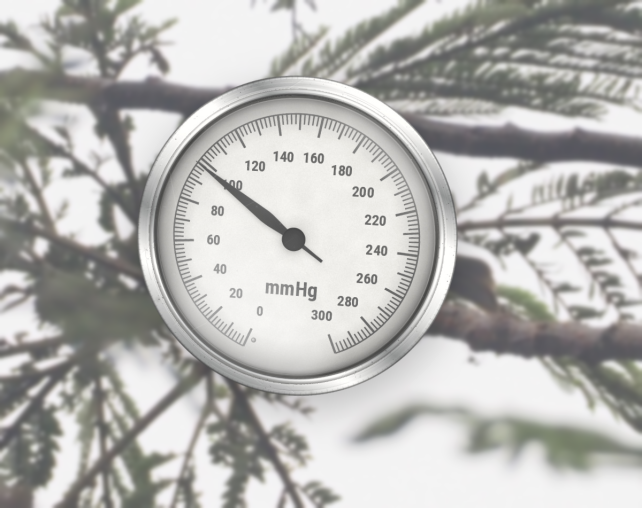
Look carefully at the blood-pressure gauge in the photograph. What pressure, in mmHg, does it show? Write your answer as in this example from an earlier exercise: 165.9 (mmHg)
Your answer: 98 (mmHg)
